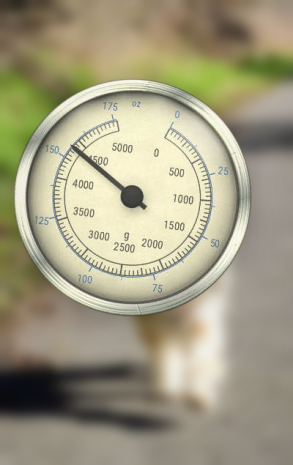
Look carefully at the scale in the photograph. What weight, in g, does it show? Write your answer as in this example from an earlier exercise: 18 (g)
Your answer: 4400 (g)
